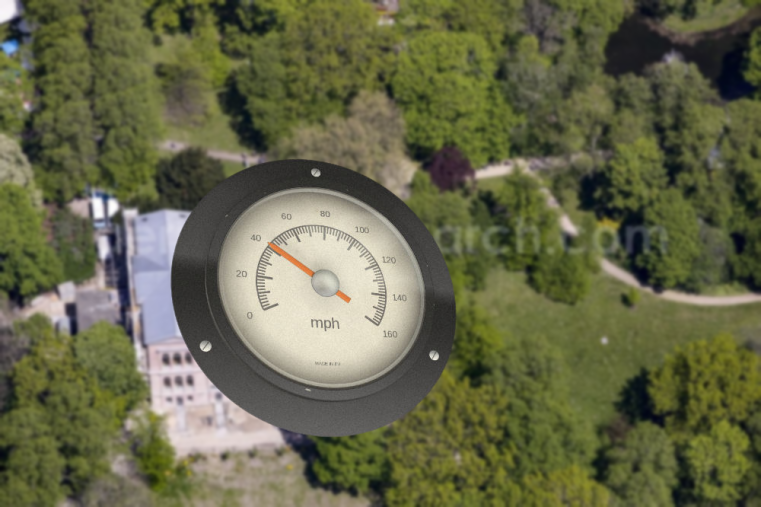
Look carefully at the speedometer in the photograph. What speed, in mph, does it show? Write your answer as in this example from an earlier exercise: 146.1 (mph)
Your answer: 40 (mph)
